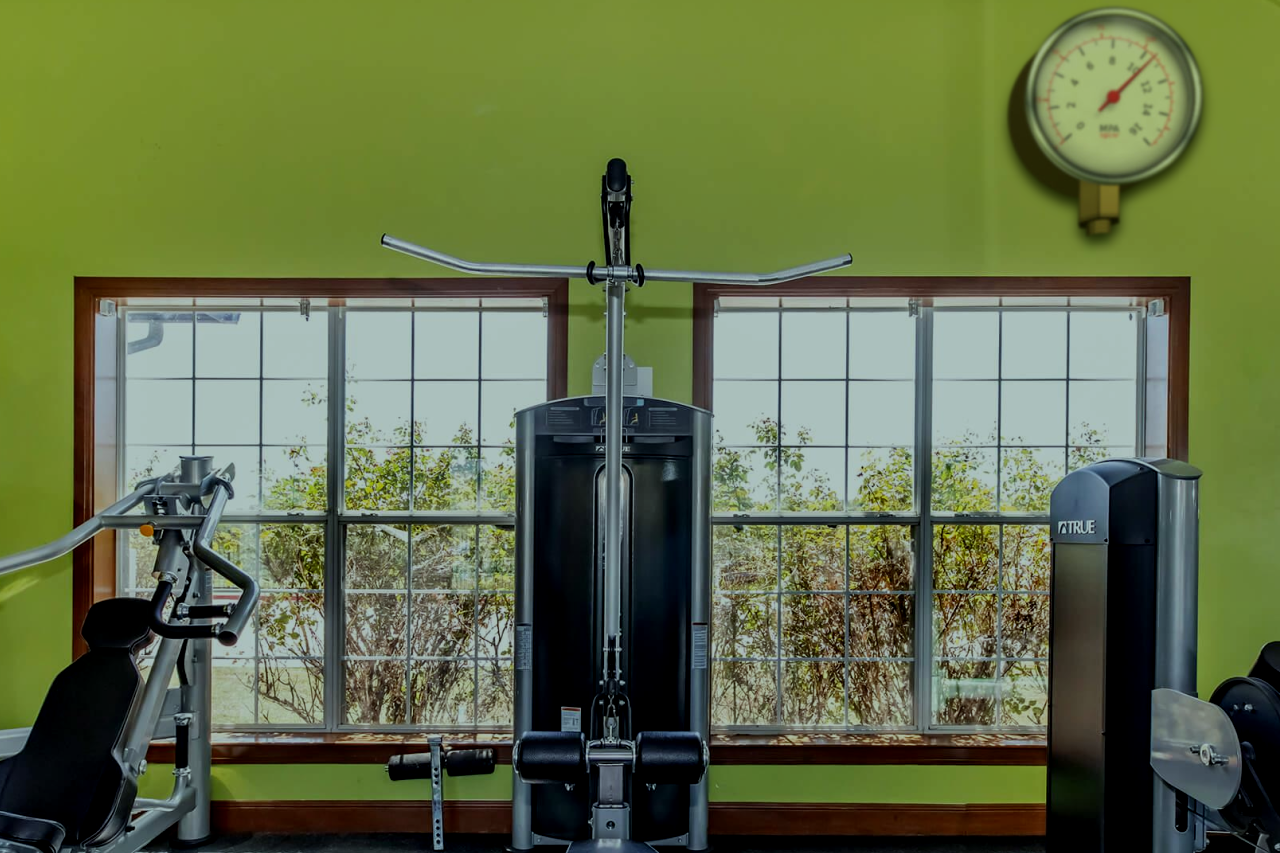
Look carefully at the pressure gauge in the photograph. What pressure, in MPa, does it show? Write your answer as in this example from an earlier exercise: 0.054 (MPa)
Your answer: 10.5 (MPa)
